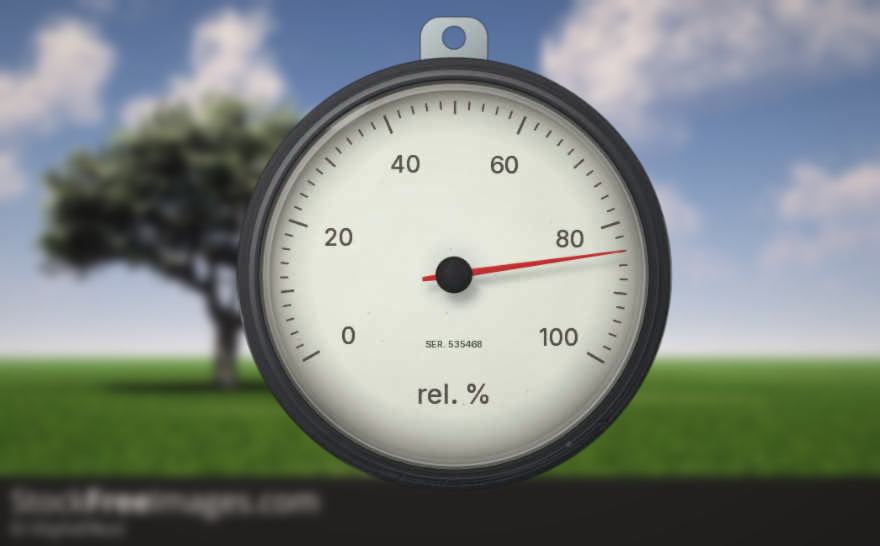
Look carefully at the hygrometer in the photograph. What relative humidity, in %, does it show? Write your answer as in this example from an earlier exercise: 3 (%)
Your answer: 84 (%)
